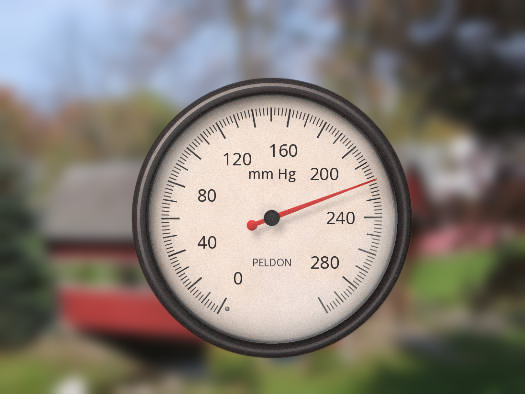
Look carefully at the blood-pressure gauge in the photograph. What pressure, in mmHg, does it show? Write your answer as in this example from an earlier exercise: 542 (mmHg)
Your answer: 220 (mmHg)
